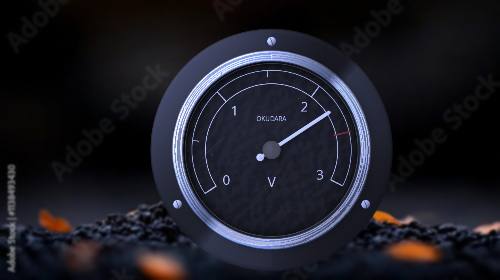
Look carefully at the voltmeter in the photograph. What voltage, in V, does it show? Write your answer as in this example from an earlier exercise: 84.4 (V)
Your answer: 2.25 (V)
